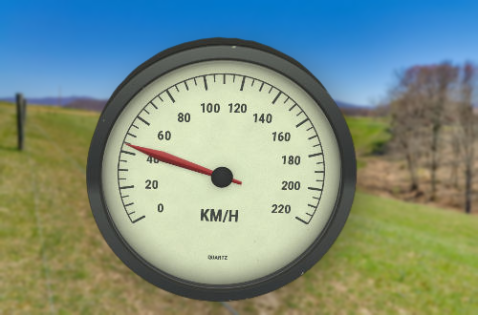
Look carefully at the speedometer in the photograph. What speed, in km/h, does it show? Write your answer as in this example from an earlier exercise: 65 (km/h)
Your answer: 45 (km/h)
